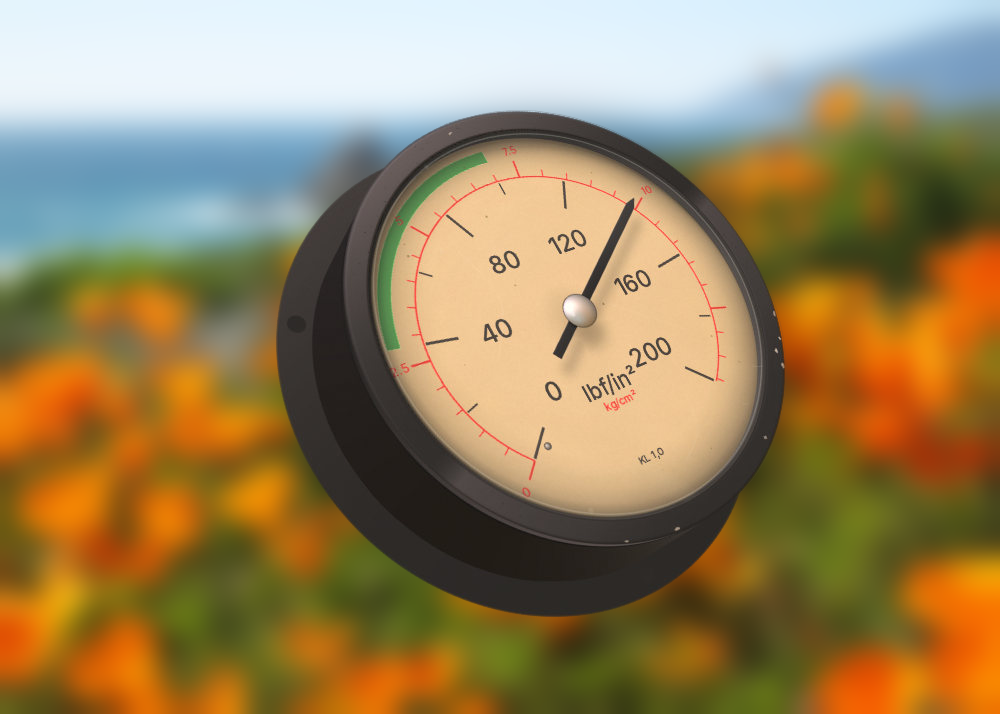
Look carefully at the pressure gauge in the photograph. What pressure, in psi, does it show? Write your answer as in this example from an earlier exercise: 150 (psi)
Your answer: 140 (psi)
